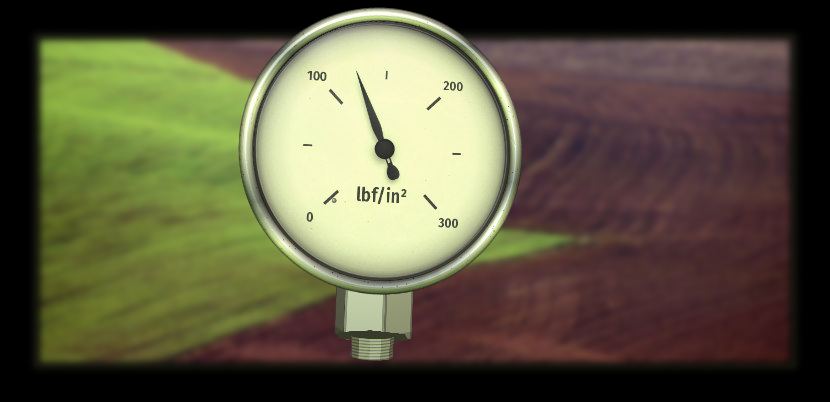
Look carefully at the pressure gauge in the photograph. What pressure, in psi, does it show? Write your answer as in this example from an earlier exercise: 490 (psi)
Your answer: 125 (psi)
